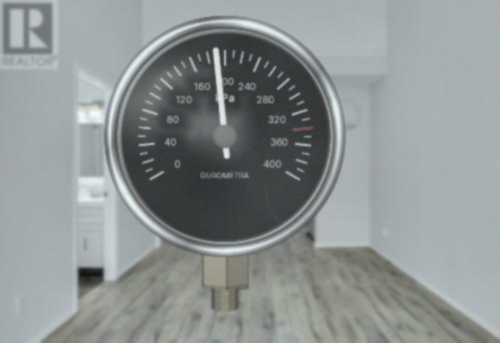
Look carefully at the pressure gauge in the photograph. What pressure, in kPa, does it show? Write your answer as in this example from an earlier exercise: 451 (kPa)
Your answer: 190 (kPa)
